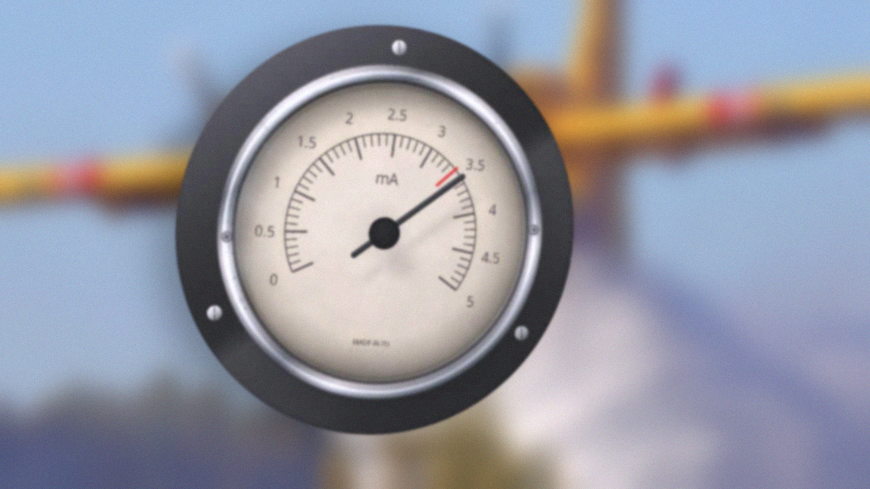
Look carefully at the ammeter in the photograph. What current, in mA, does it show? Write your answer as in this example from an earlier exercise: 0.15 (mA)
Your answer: 3.5 (mA)
